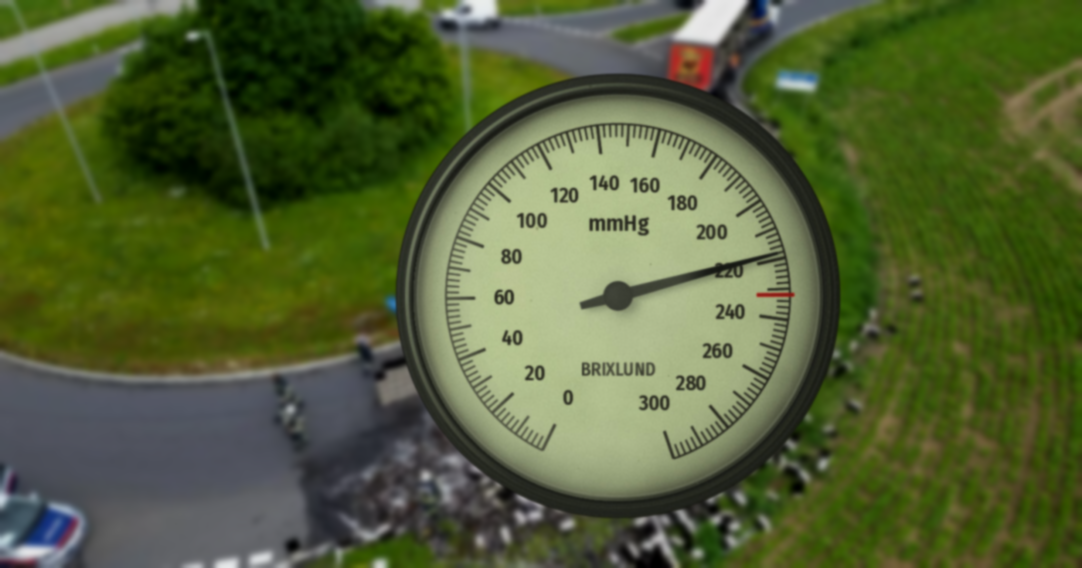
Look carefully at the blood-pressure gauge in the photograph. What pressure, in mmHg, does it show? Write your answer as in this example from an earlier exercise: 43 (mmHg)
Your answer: 218 (mmHg)
